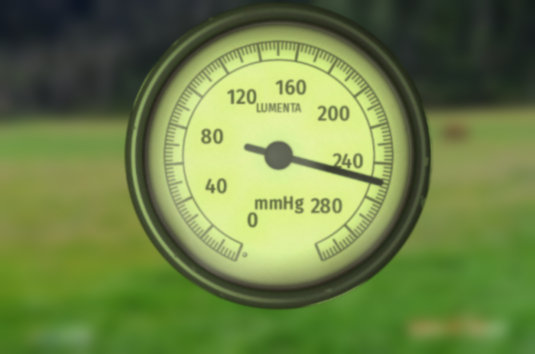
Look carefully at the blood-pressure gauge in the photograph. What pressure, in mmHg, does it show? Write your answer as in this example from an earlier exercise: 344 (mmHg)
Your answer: 250 (mmHg)
